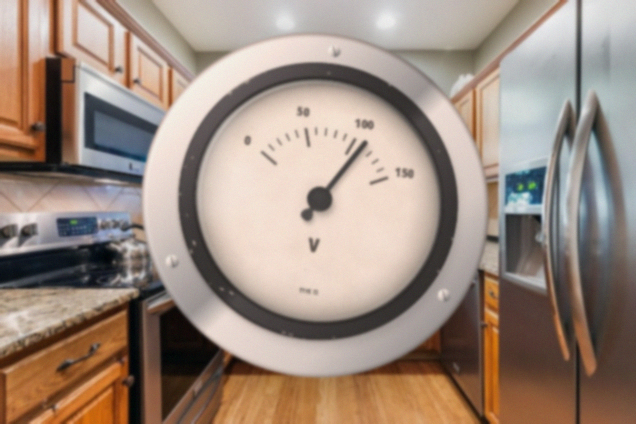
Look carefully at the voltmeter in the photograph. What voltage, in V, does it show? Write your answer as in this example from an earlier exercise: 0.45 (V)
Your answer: 110 (V)
